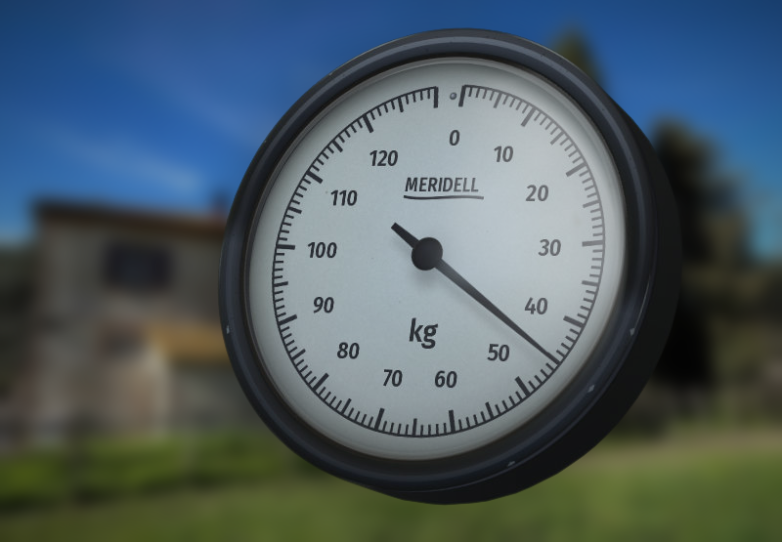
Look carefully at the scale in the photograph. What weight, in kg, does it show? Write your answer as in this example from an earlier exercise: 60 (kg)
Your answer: 45 (kg)
